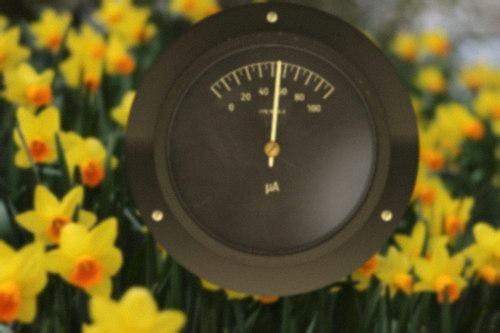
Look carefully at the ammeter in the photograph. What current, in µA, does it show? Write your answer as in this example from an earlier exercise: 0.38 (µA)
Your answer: 55 (µA)
